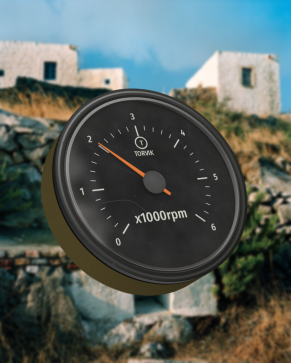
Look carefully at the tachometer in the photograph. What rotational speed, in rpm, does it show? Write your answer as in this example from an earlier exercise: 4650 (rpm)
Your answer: 2000 (rpm)
